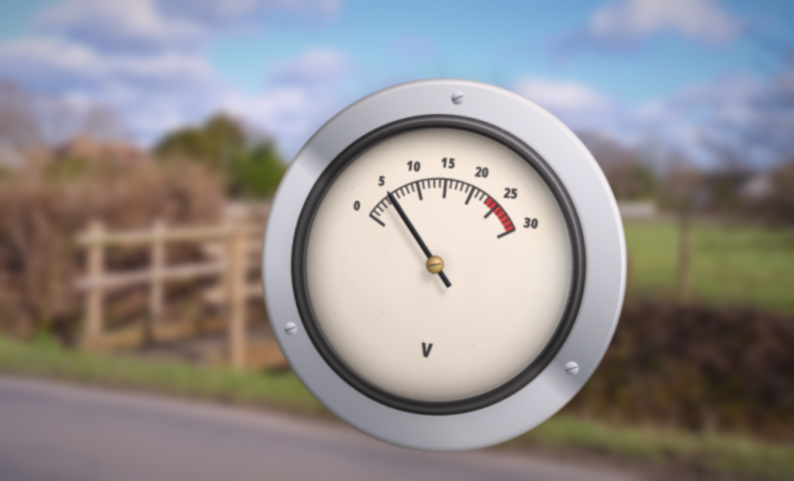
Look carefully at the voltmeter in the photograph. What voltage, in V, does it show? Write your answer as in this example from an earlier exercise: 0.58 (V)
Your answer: 5 (V)
